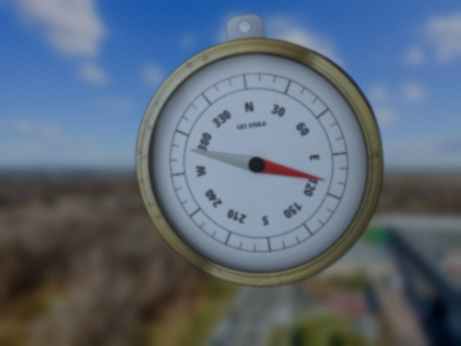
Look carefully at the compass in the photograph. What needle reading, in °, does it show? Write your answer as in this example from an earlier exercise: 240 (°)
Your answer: 110 (°)
